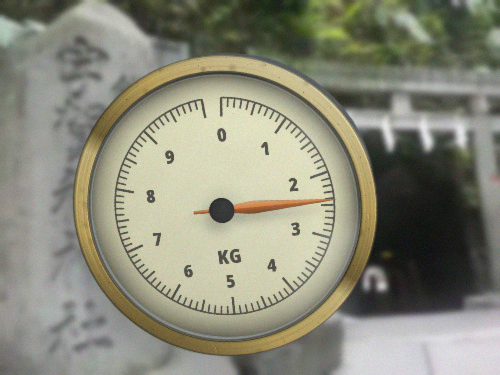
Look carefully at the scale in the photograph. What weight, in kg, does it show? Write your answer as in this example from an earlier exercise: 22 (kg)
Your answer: 2.4 (kg)
